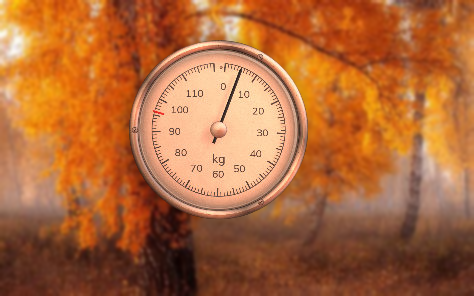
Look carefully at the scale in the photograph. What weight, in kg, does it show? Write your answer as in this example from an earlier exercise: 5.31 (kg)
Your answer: 5 (kg)
